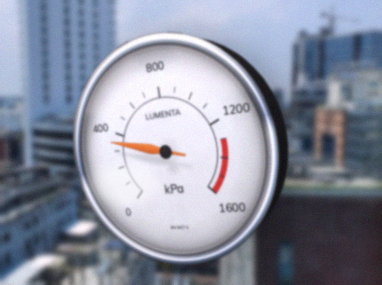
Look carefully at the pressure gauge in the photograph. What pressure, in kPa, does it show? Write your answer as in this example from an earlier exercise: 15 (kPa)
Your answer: 350 (kPa)
